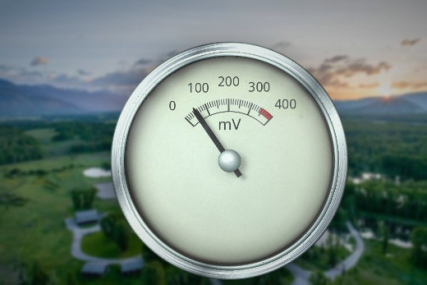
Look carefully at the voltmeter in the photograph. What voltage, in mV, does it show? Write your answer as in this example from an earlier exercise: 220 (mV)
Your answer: 50 (mV)
